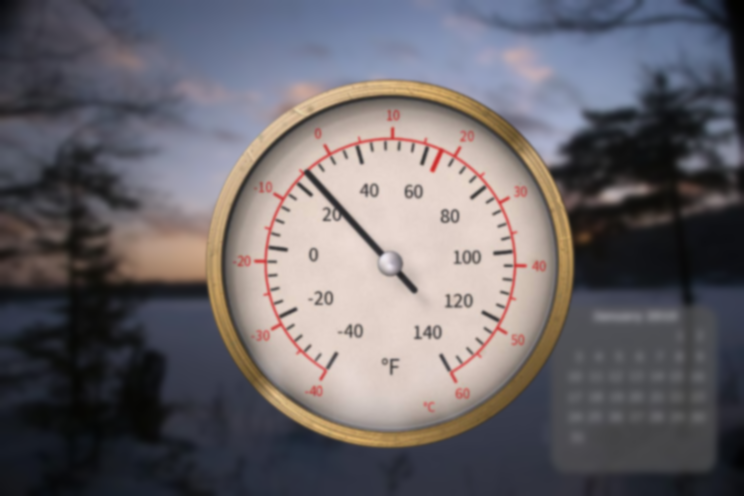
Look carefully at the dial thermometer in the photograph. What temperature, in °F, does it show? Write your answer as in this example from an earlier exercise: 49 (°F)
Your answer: 24 (°F)
